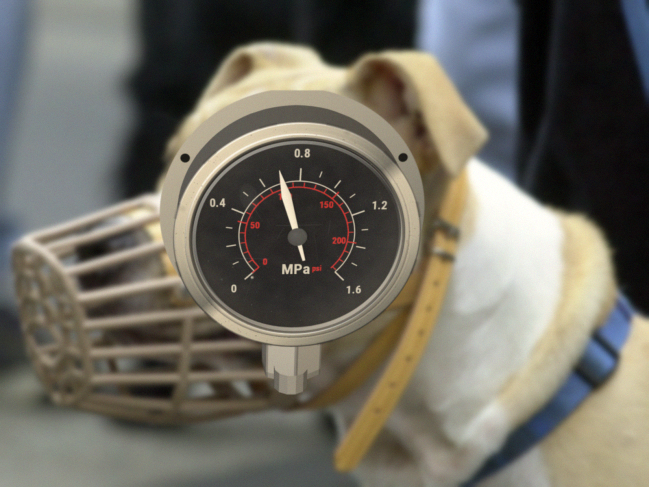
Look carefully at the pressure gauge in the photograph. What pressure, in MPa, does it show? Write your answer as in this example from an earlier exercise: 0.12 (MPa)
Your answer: 0.7 (MPa)
